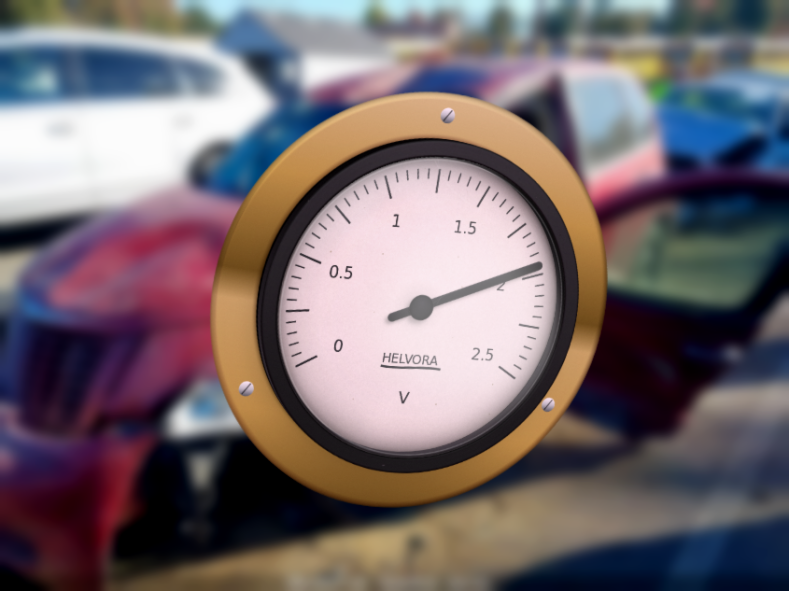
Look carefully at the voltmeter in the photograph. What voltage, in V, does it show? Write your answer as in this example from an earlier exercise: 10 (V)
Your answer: 1.95 (V)
